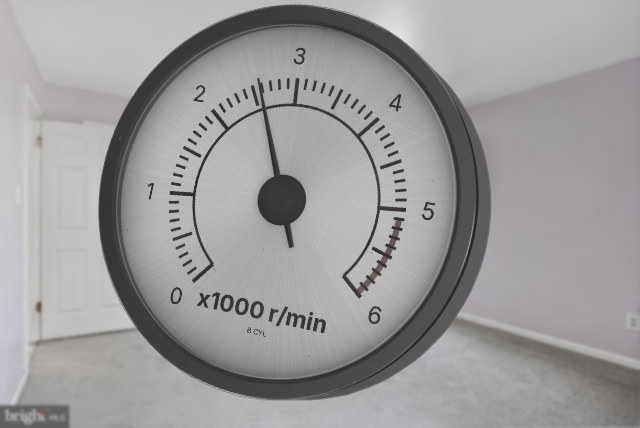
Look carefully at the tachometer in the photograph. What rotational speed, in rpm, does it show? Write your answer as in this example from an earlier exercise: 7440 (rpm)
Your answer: 2600 (rpm)
